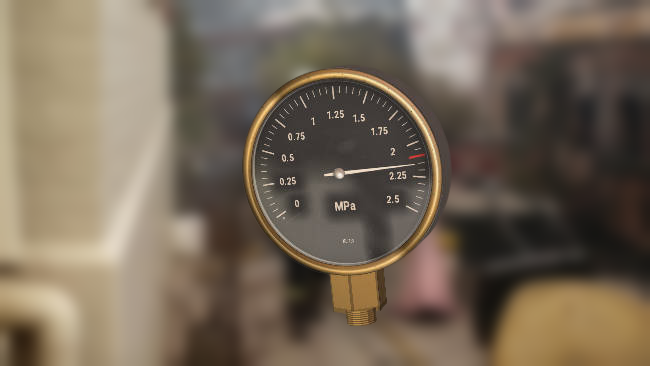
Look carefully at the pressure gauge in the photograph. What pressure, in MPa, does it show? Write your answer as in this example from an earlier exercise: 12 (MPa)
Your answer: 2.15 (MPa)
